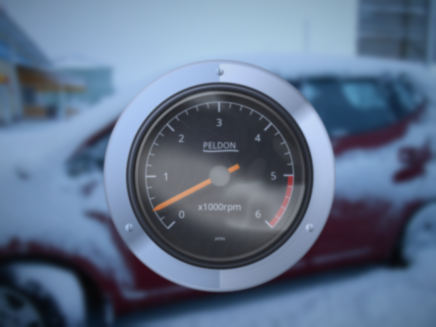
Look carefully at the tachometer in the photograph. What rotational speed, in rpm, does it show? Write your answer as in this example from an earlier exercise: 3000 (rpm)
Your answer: 400 (rpm)
